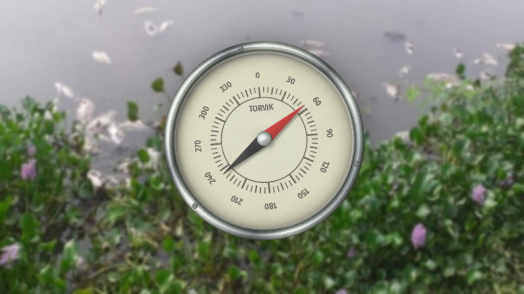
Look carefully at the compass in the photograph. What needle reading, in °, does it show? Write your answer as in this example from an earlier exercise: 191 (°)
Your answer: 55 (°)
